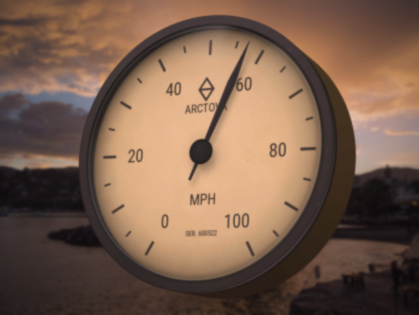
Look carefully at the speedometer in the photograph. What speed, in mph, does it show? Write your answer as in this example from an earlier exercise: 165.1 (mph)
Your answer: 57.5 (mph)
